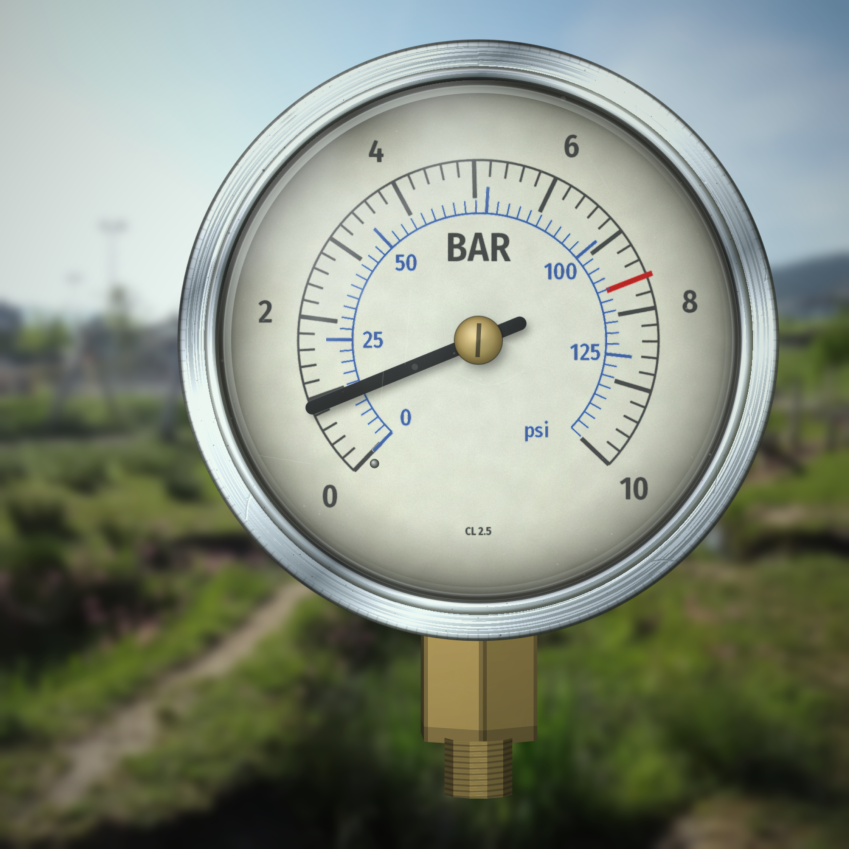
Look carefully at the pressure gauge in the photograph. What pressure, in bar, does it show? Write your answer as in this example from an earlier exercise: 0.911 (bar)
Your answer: 0.9 (bar)
